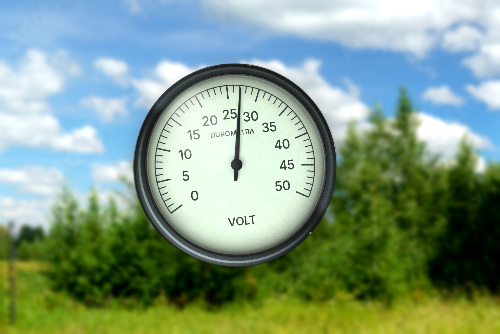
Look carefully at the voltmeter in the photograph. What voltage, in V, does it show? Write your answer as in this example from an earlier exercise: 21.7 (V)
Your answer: 27 (V)
